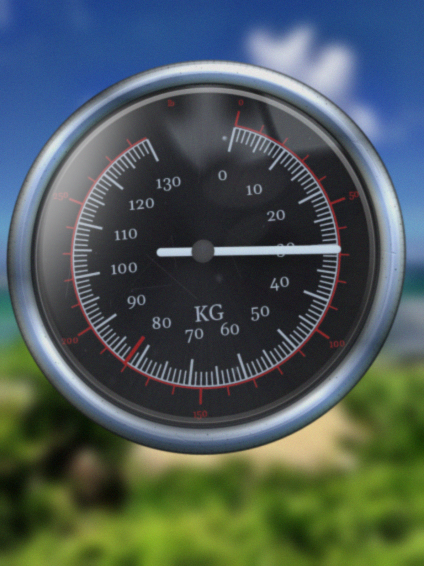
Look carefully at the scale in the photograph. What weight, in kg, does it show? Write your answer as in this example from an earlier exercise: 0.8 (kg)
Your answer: 31 (kg)
